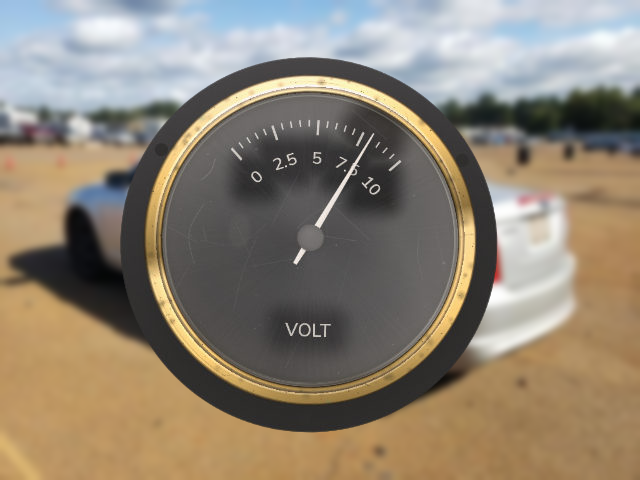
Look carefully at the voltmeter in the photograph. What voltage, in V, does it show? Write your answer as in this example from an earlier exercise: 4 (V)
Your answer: 8 (V)
